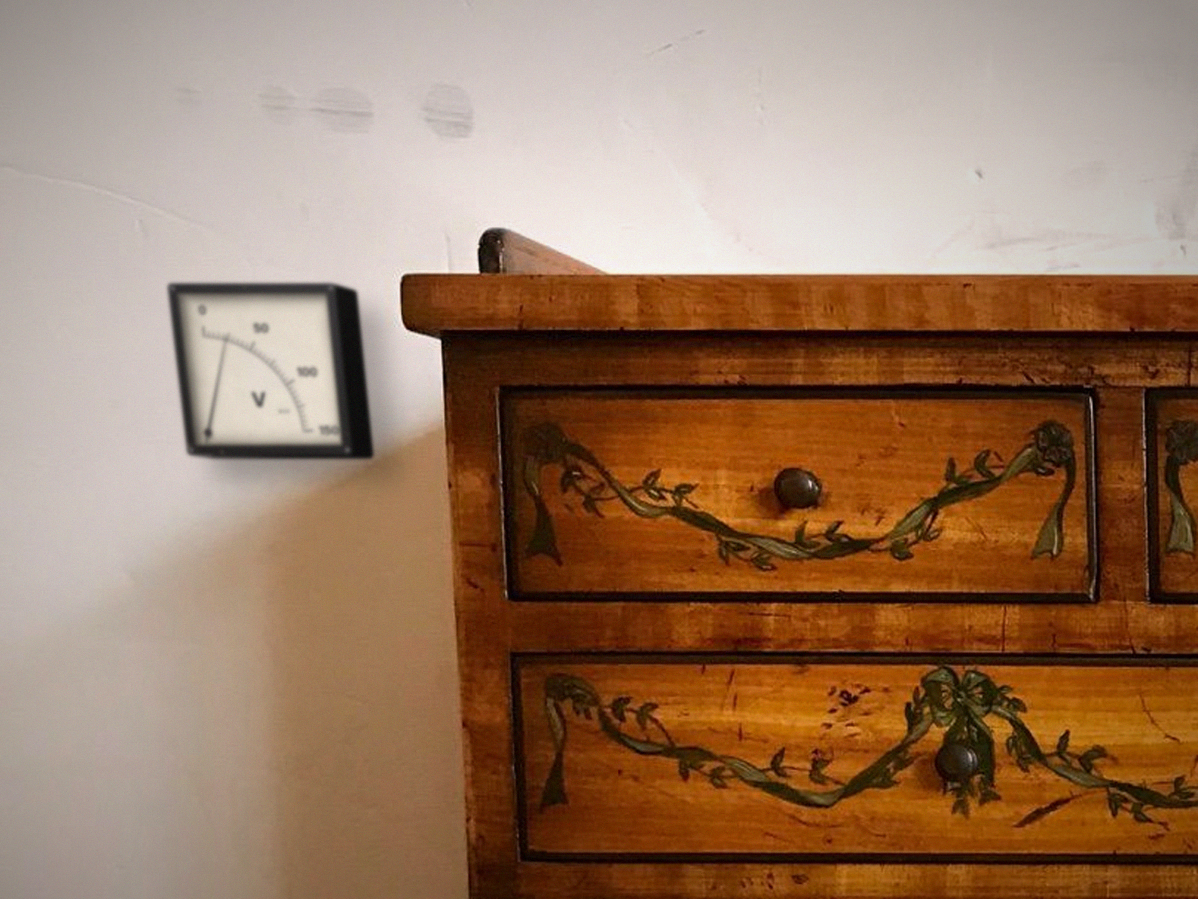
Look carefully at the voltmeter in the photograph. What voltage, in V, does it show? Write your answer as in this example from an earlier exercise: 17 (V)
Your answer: 25 (V)
